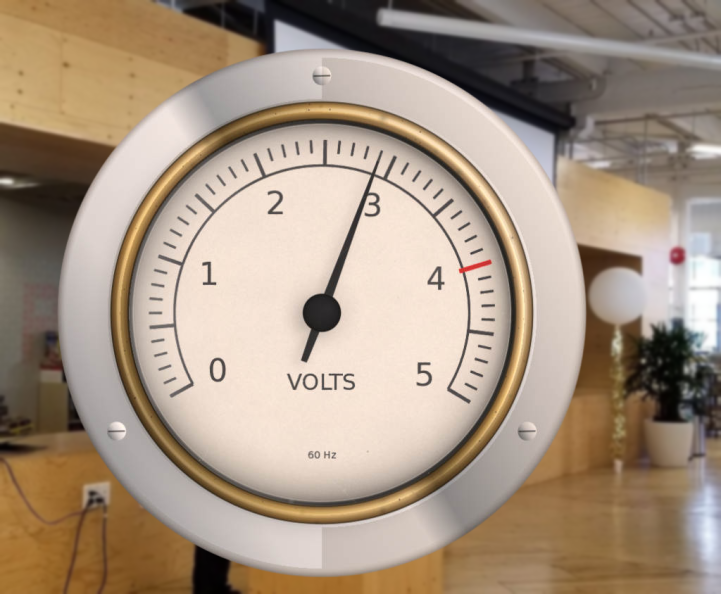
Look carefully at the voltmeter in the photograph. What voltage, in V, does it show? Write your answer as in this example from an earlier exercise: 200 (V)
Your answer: 2.9 (V)
